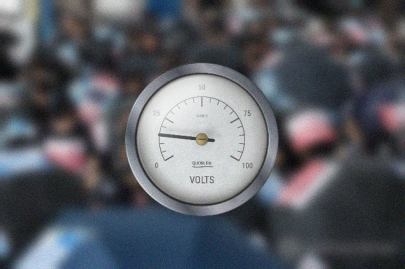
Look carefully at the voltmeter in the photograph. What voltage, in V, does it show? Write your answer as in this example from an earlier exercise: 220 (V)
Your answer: 15 (V)
